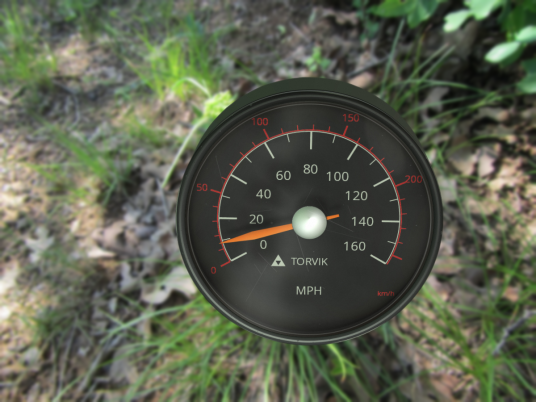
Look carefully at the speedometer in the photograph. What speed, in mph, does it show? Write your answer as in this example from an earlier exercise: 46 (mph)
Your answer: 10 (mph)
